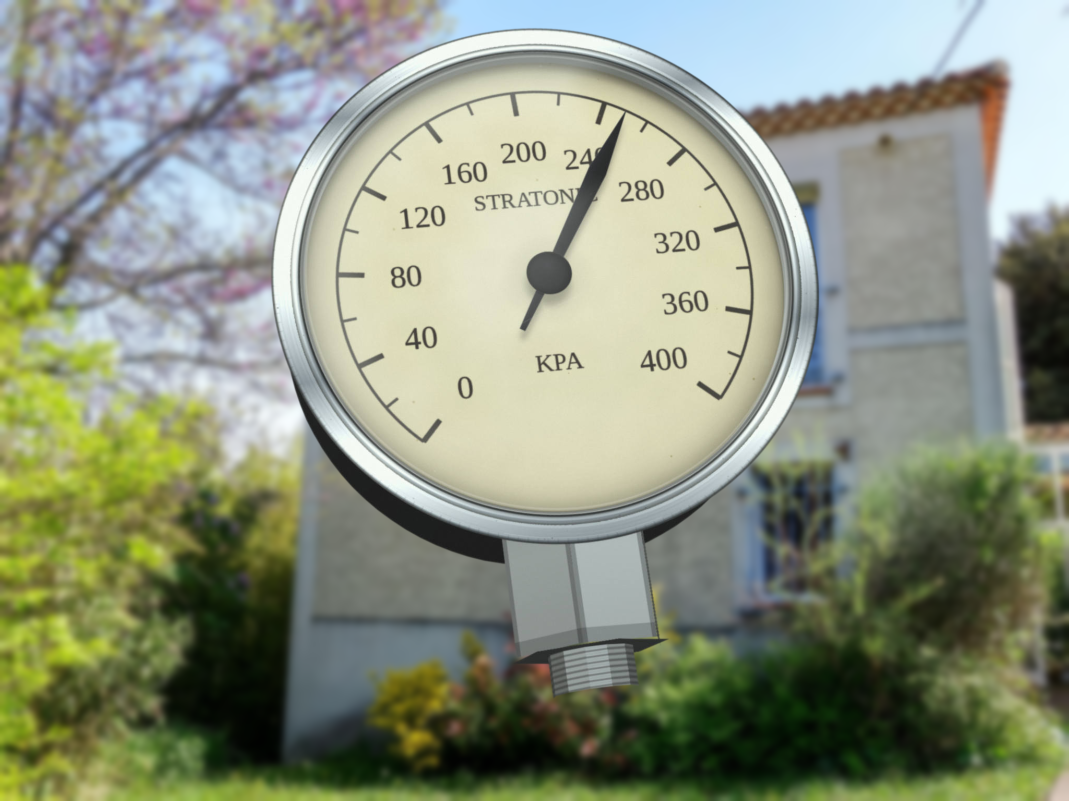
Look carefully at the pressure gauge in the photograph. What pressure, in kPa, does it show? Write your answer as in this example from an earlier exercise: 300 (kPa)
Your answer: 250 (kPa)
